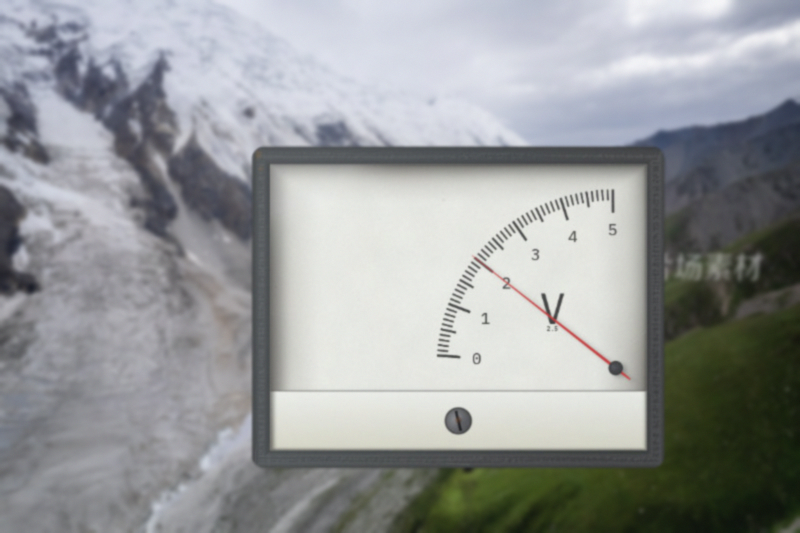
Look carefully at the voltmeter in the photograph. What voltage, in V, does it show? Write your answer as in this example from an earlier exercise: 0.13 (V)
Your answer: 2 (V)
